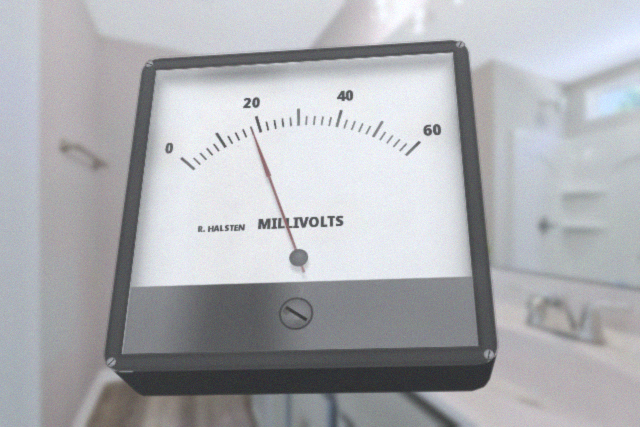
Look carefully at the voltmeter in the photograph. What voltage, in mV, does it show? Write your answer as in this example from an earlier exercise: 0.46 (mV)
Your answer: 18 (mV)
